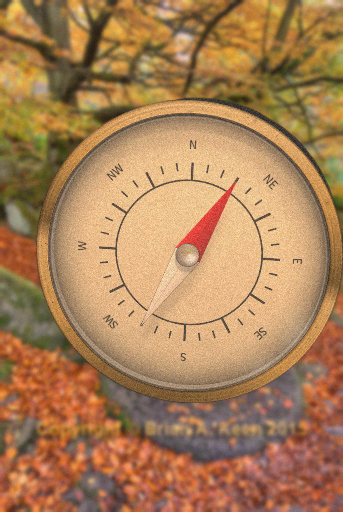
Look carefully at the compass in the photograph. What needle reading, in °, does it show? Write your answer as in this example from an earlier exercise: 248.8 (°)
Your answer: 30 (°)
